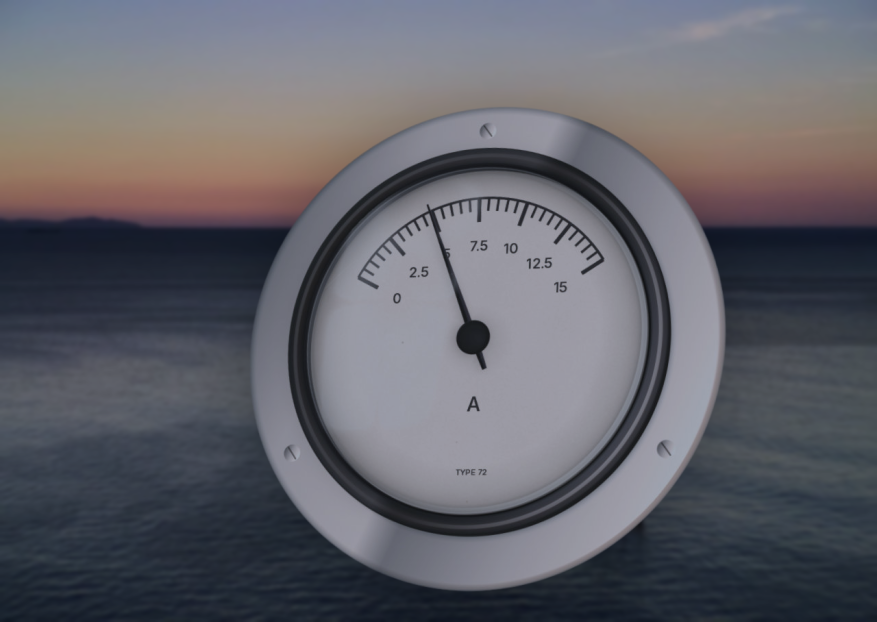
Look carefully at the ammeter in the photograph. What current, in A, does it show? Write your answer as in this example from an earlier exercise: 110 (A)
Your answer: 5 (A)
